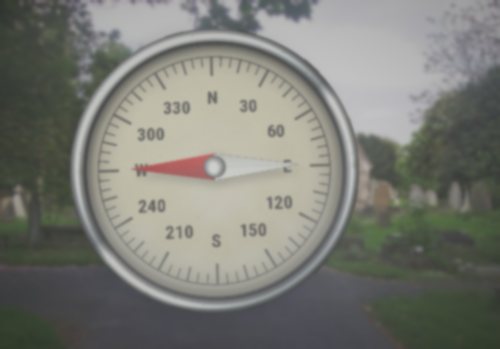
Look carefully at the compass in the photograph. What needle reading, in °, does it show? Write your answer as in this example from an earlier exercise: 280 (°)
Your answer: 270 (°)
